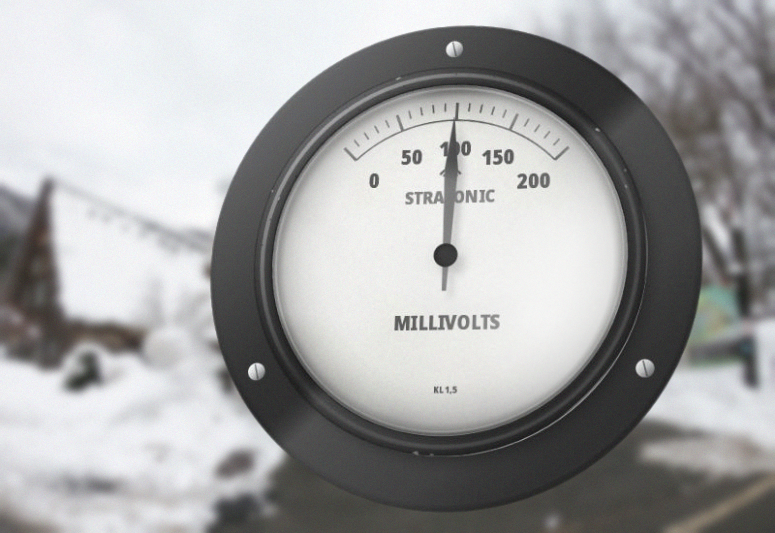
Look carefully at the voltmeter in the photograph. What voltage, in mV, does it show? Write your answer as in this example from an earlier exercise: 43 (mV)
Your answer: 100 (mV)
